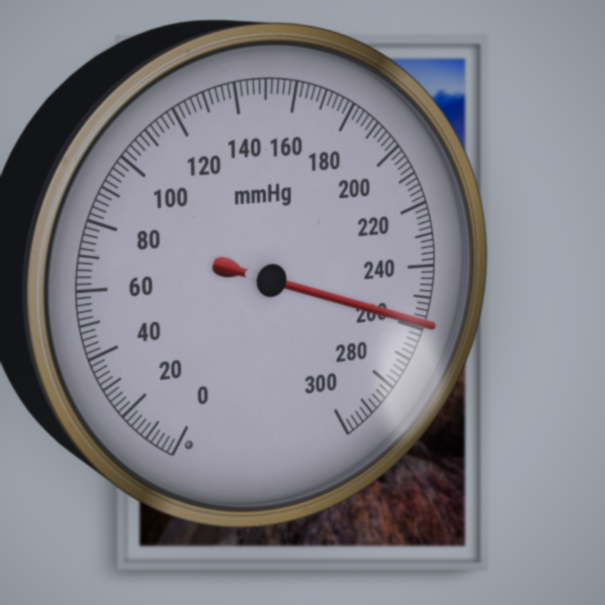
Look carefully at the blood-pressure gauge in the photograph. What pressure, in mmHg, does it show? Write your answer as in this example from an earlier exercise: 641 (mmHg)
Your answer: 258 (mmHg)
